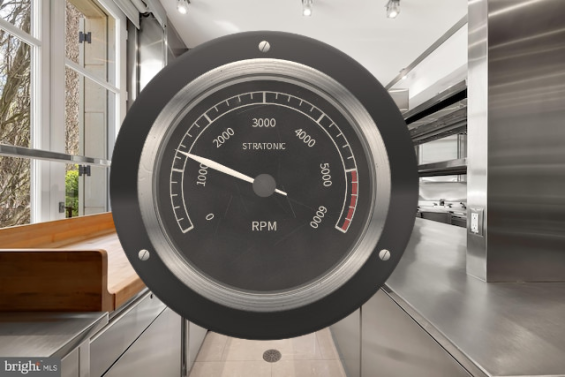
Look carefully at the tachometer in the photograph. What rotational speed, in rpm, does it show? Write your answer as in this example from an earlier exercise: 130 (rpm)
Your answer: 1300 (rpm)
